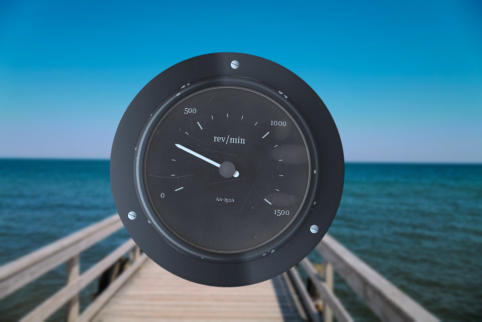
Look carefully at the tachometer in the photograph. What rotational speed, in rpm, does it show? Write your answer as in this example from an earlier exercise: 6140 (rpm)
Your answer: 300 (rpm)
